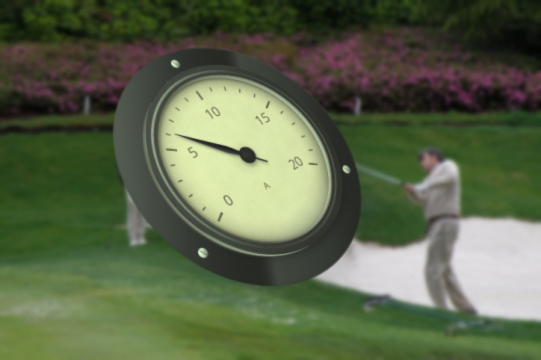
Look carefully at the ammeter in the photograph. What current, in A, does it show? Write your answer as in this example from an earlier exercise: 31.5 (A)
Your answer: 6 (A)
